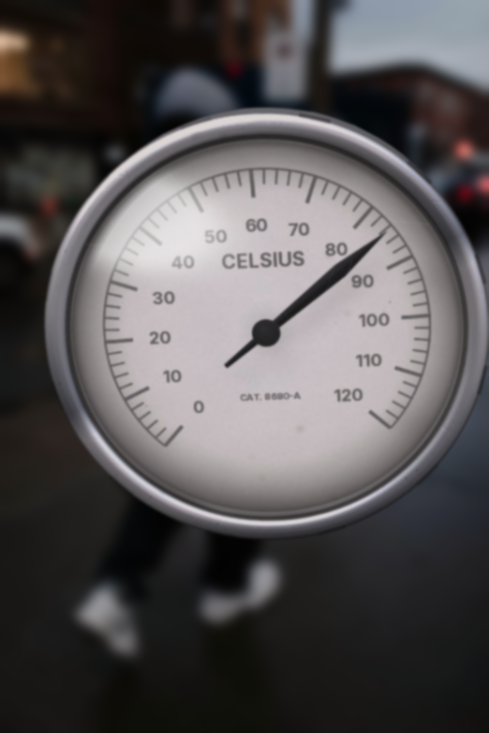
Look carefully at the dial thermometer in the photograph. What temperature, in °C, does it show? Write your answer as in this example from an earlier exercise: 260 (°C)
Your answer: 84 (°C)
